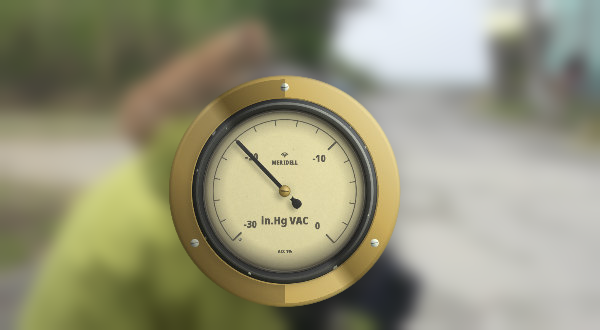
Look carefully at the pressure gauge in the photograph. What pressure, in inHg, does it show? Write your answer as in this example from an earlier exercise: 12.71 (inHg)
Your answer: -20 (inHg)
